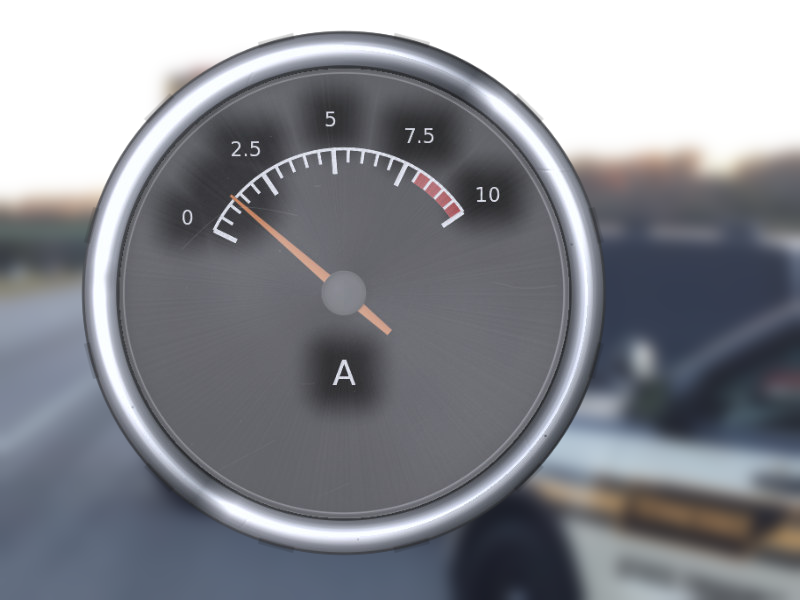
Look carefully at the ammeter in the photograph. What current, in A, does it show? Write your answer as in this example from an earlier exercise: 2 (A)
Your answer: 1.25 (A)
